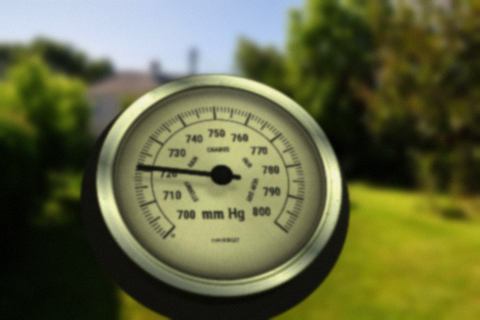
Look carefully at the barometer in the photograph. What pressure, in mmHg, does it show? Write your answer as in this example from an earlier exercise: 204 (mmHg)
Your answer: 720 (mmHg)
